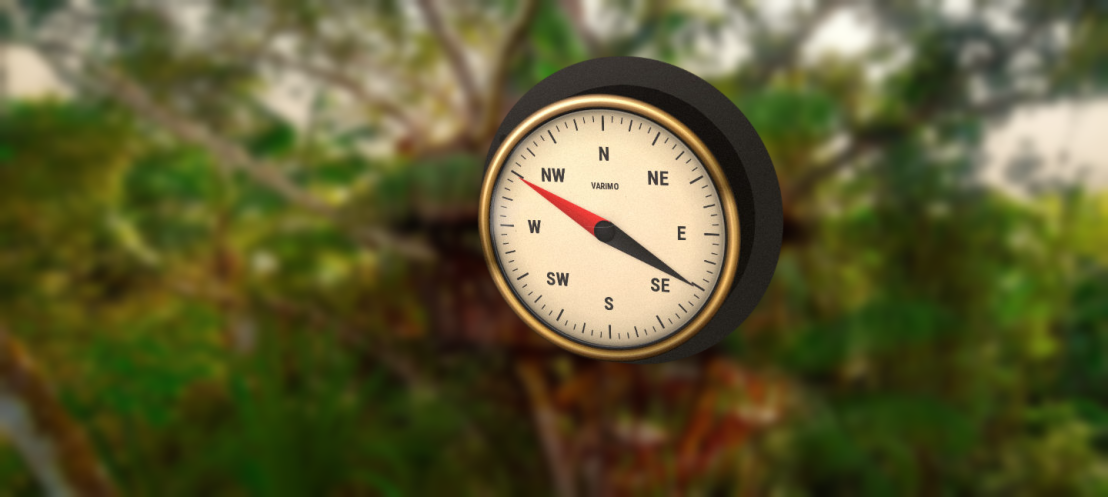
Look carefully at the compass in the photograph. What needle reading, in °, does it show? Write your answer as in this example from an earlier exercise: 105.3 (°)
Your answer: 300 (°)
